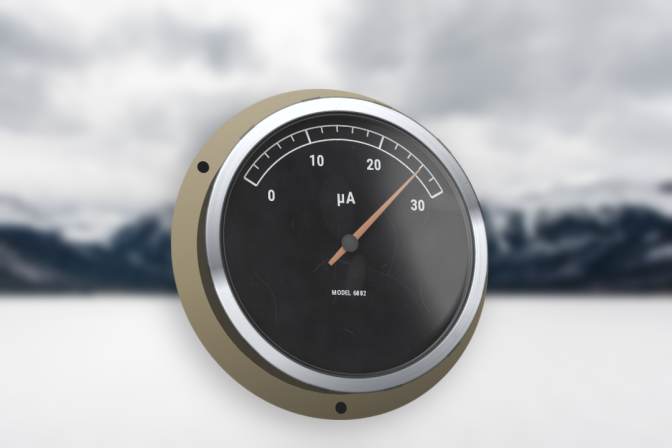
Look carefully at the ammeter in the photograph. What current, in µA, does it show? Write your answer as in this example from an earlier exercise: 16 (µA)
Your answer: 26 (µA)
